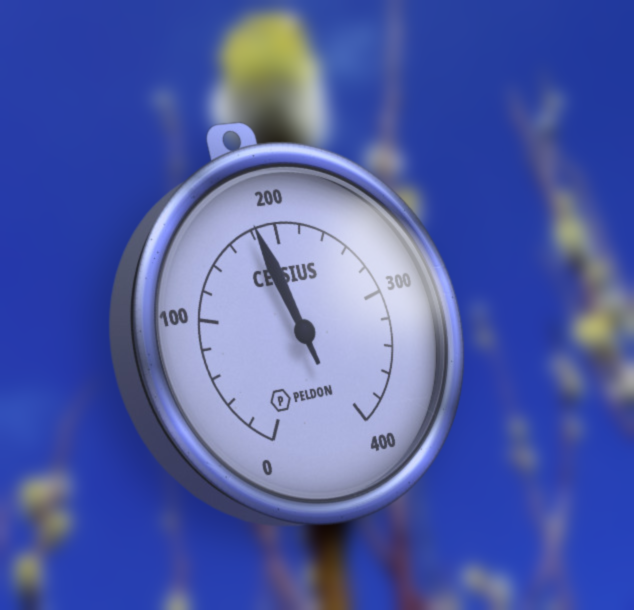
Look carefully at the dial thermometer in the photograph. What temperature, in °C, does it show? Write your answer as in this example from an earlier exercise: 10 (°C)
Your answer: 180 (°C)
